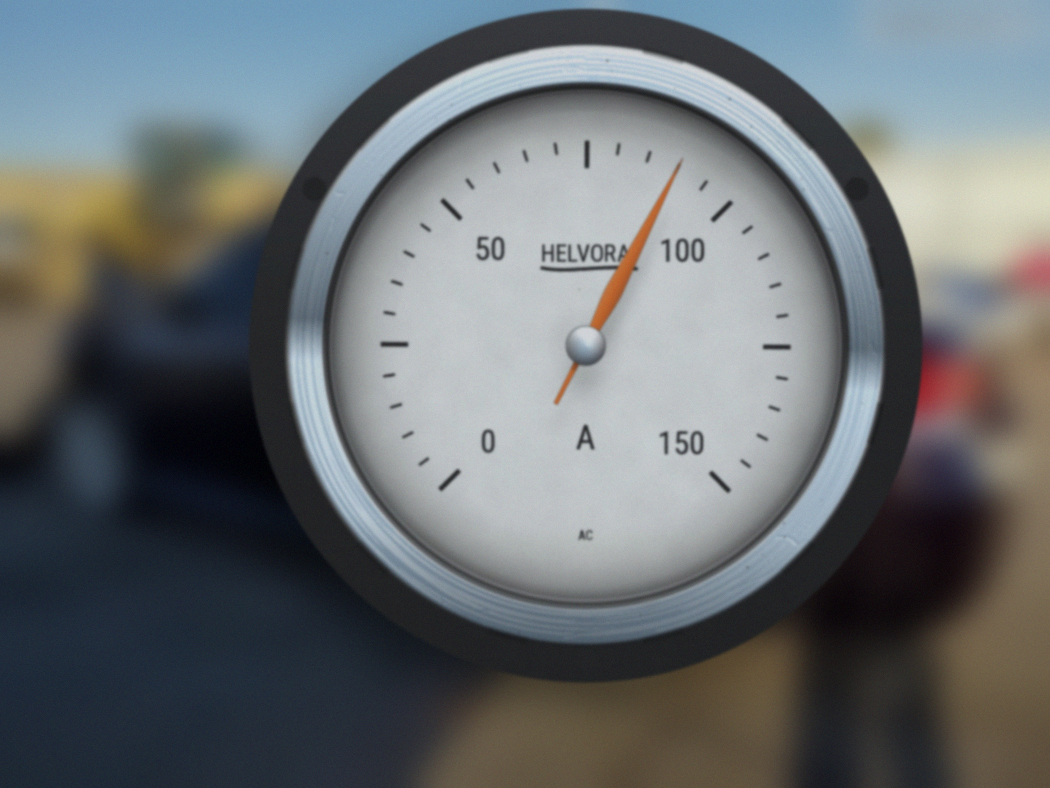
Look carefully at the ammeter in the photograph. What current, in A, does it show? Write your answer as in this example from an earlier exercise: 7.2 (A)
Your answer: 90 (A)
